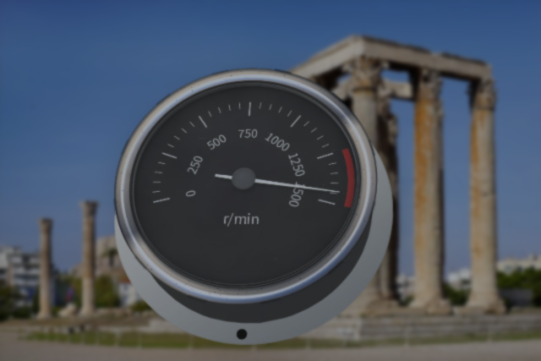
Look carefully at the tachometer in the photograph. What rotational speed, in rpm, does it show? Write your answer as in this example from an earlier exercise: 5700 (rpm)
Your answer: 1450 (rpm)
